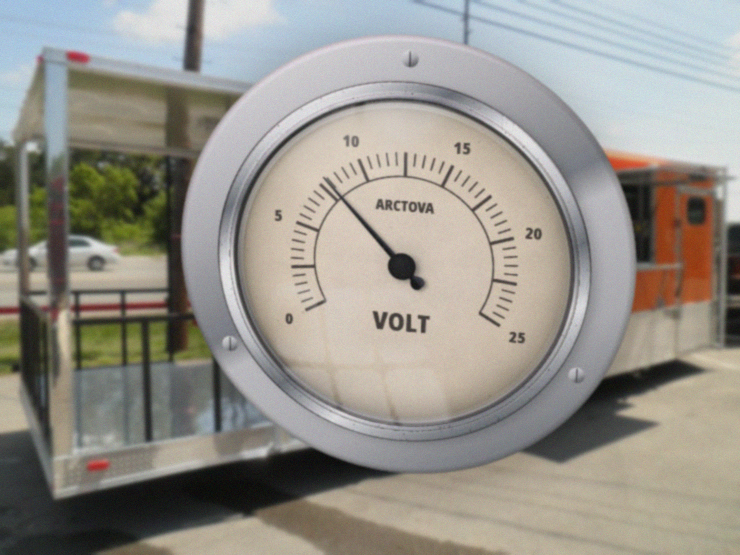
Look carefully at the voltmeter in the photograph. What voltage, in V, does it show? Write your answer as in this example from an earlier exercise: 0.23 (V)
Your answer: 8 (V)
